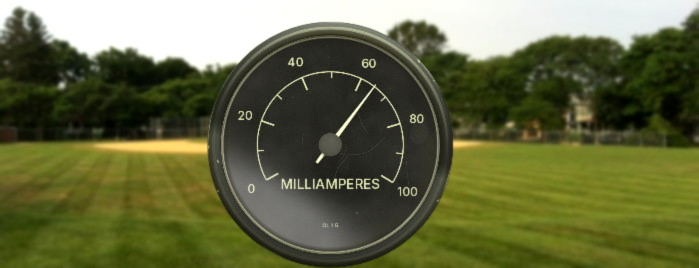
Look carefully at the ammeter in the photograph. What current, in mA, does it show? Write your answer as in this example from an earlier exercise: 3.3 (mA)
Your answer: 65 (mA)
